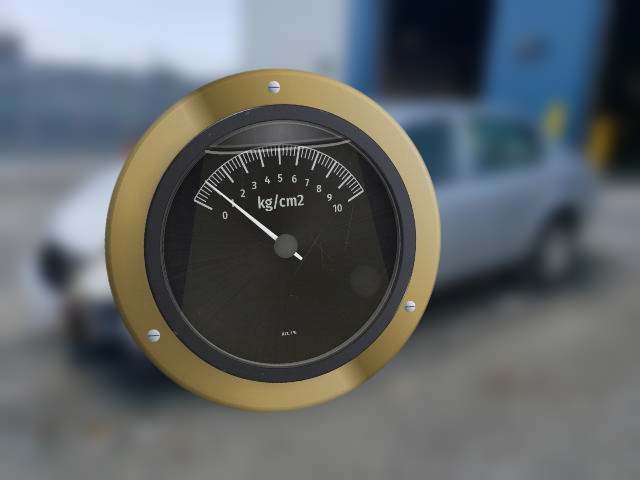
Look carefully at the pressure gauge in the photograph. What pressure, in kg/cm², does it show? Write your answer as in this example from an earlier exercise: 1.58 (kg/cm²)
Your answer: 1 (kg/cm²)
